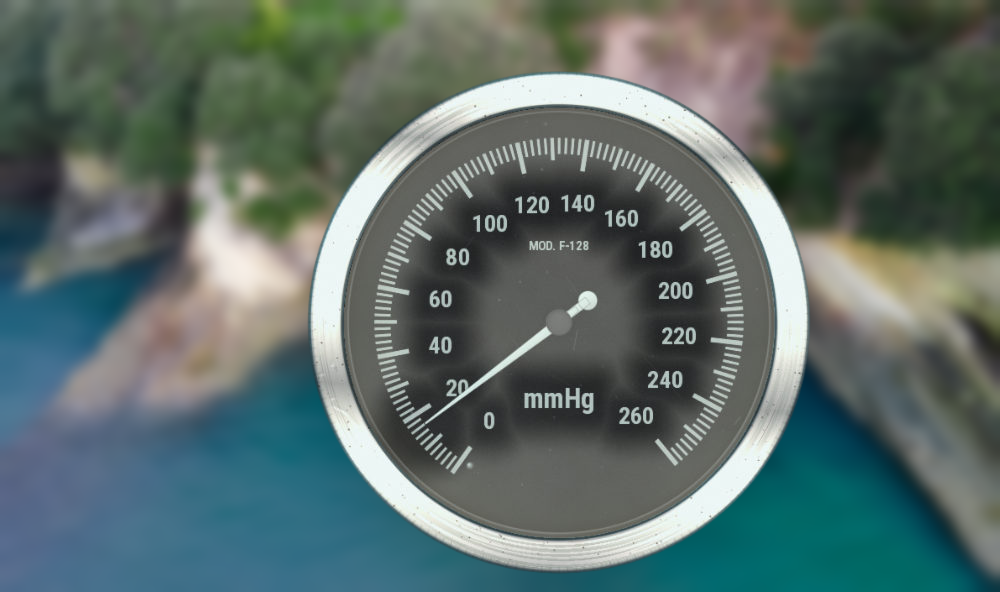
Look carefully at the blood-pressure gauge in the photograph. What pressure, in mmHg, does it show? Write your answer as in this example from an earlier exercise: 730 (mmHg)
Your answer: 16 (mmHg)
